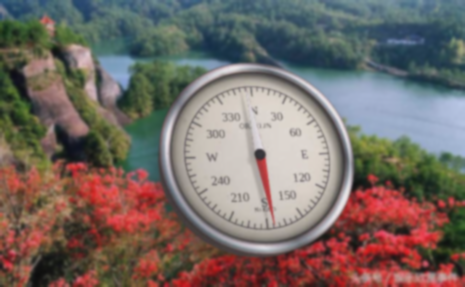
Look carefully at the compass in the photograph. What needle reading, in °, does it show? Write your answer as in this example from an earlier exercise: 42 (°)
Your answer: 175 (°)
